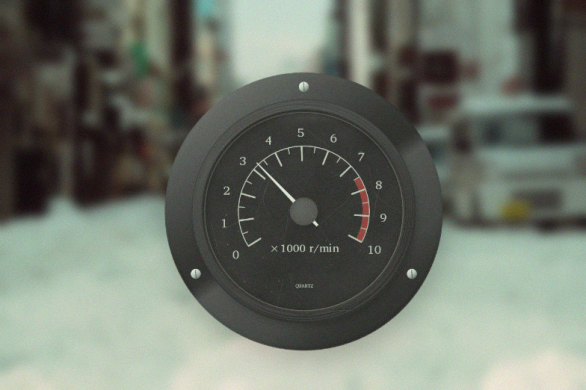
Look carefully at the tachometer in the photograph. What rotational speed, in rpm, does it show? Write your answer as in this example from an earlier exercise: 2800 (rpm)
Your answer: 3250 (rpm)
